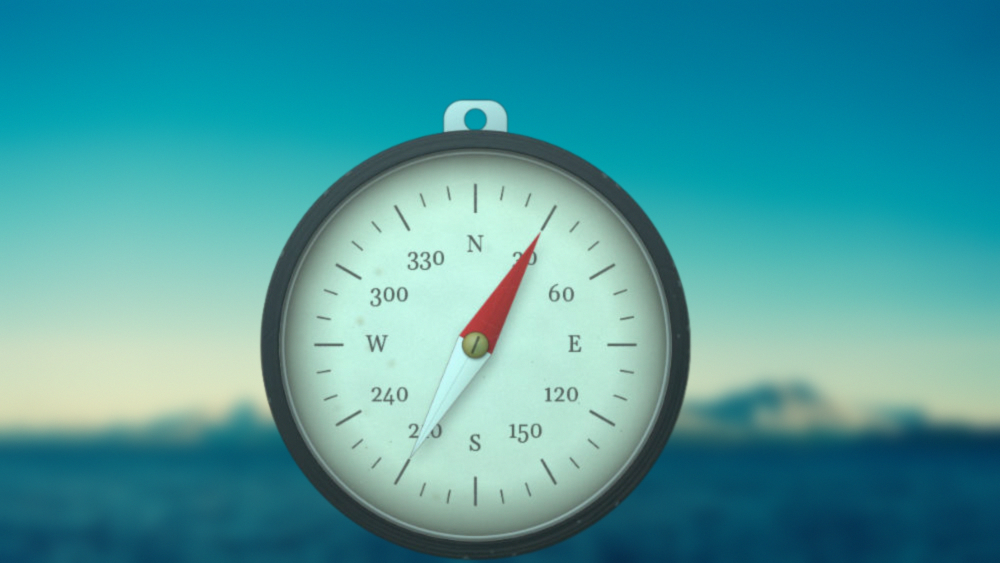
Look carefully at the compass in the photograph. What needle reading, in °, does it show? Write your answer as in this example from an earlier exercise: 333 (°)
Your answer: 30 (°)
